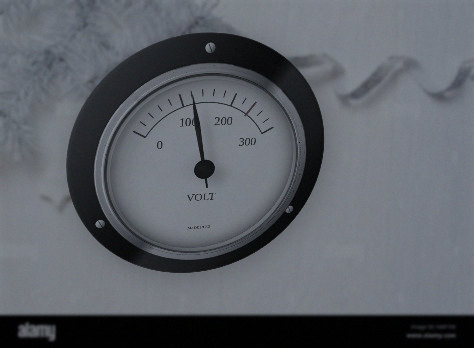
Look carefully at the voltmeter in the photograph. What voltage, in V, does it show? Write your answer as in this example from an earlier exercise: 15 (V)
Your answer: 120 (V)
